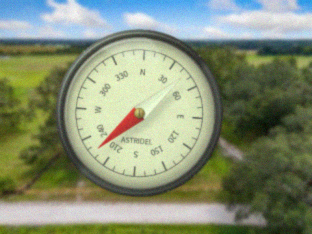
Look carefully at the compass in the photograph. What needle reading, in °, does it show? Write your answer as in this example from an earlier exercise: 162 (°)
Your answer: 225 (°)
